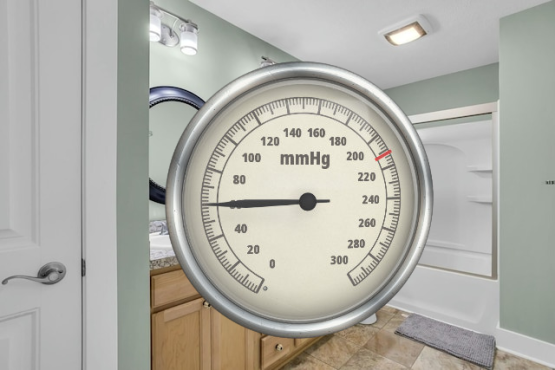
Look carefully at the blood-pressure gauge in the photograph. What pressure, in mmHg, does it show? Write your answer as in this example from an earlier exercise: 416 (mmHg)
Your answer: 60 (mmHg)
